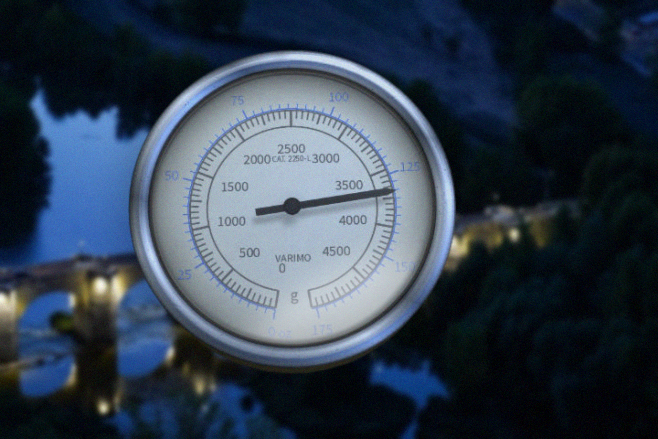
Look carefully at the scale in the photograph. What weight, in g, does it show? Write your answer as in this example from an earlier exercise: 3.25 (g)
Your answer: 3700 (g)
